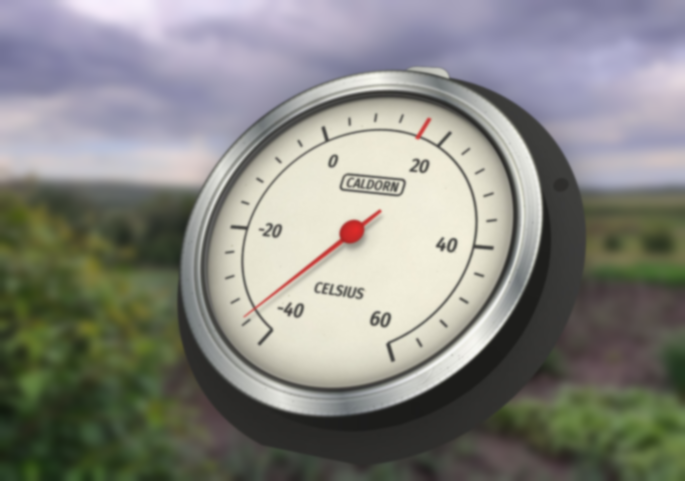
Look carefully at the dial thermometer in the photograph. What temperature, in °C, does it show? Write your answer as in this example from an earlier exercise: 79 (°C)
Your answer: -36 (°C)
